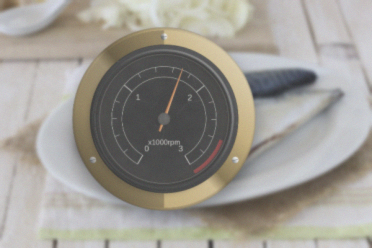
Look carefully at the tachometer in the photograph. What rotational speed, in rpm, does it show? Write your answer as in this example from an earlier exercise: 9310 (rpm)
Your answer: 1700 (rpm)
